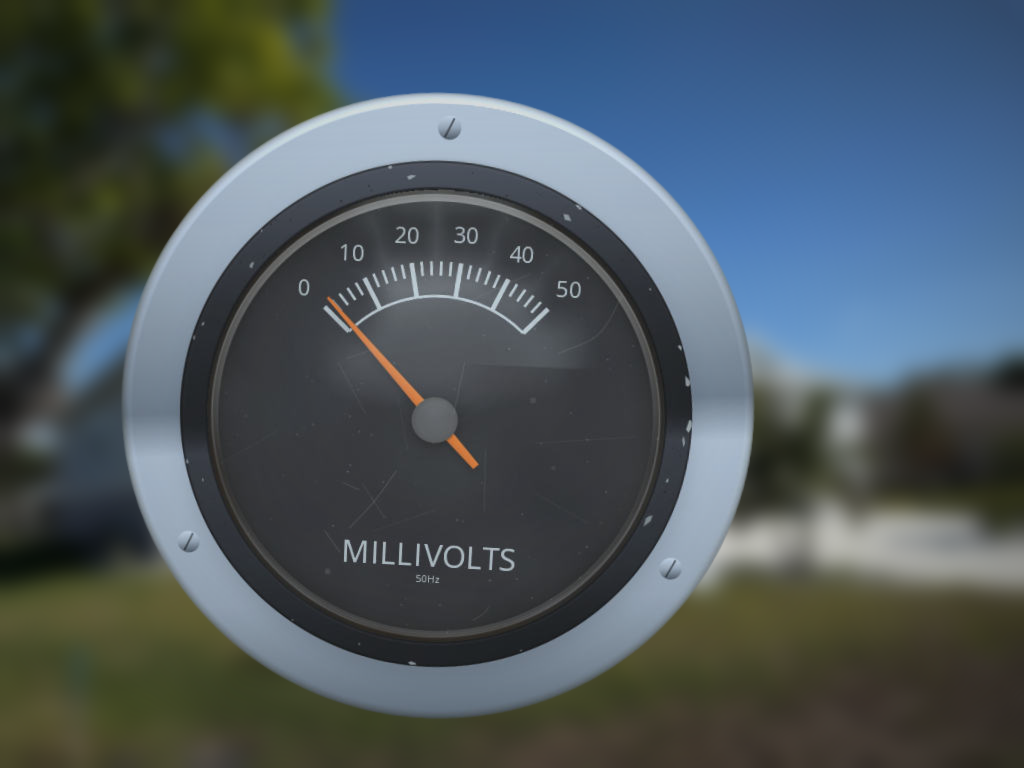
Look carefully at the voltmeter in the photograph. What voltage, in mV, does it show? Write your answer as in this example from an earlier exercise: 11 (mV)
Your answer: 2 (mV)
